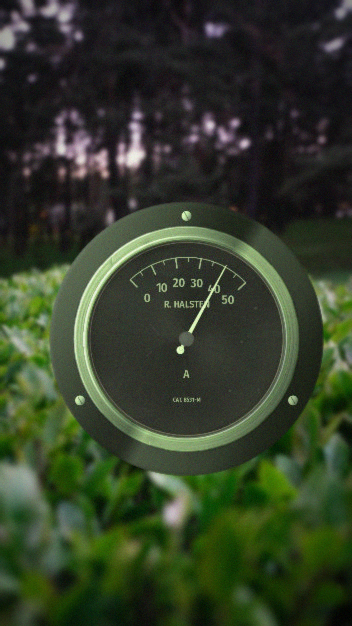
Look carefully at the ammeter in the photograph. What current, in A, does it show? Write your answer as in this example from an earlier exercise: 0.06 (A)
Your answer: 40 (A)
